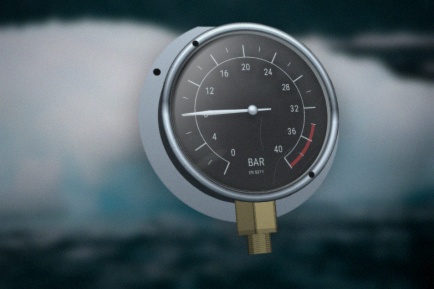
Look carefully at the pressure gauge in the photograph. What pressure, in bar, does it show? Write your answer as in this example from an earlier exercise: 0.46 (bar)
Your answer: 8 (bar)
